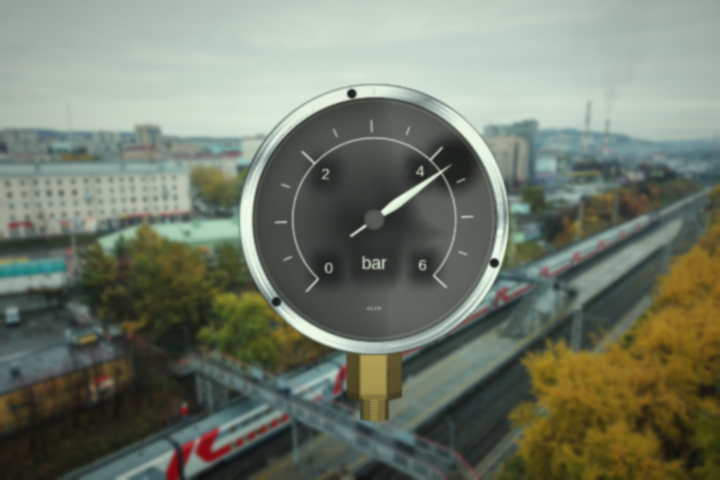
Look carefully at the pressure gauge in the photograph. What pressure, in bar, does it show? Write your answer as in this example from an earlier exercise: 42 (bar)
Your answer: 4.25 (bar)
